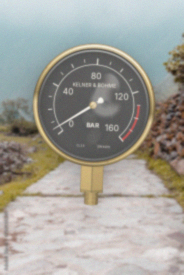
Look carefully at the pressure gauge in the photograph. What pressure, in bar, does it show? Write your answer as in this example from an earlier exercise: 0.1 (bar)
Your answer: 5 (bar)
